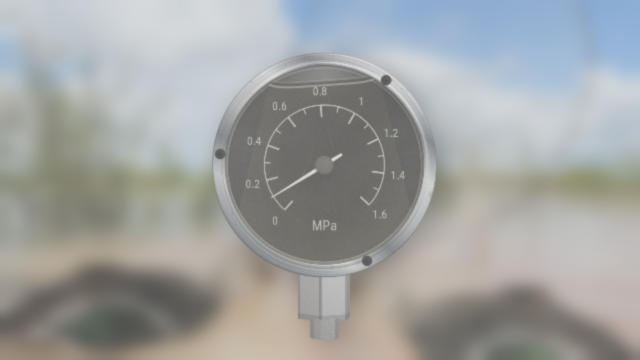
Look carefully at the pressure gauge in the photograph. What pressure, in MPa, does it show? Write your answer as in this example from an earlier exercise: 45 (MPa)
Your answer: 0.1 (MPa)
